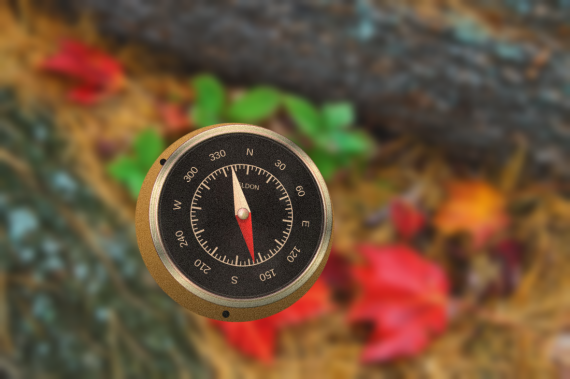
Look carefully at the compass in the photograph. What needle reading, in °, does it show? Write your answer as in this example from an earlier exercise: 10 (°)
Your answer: 160 (°)
